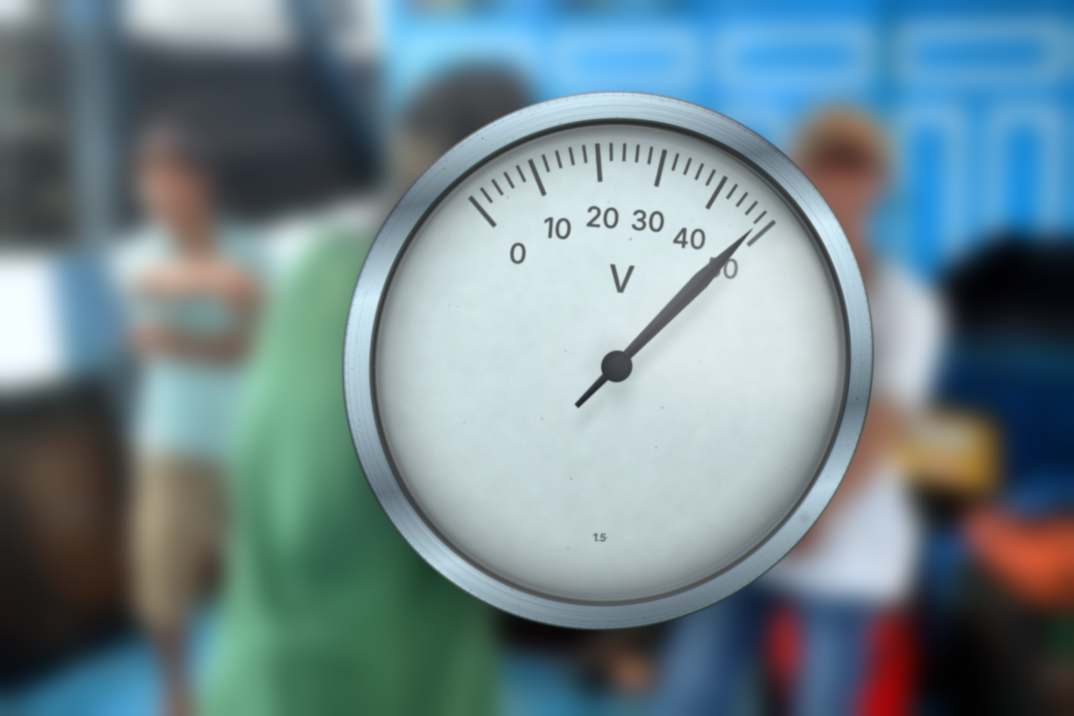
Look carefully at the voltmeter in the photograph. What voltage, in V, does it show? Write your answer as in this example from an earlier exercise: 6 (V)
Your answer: 48 (V)
